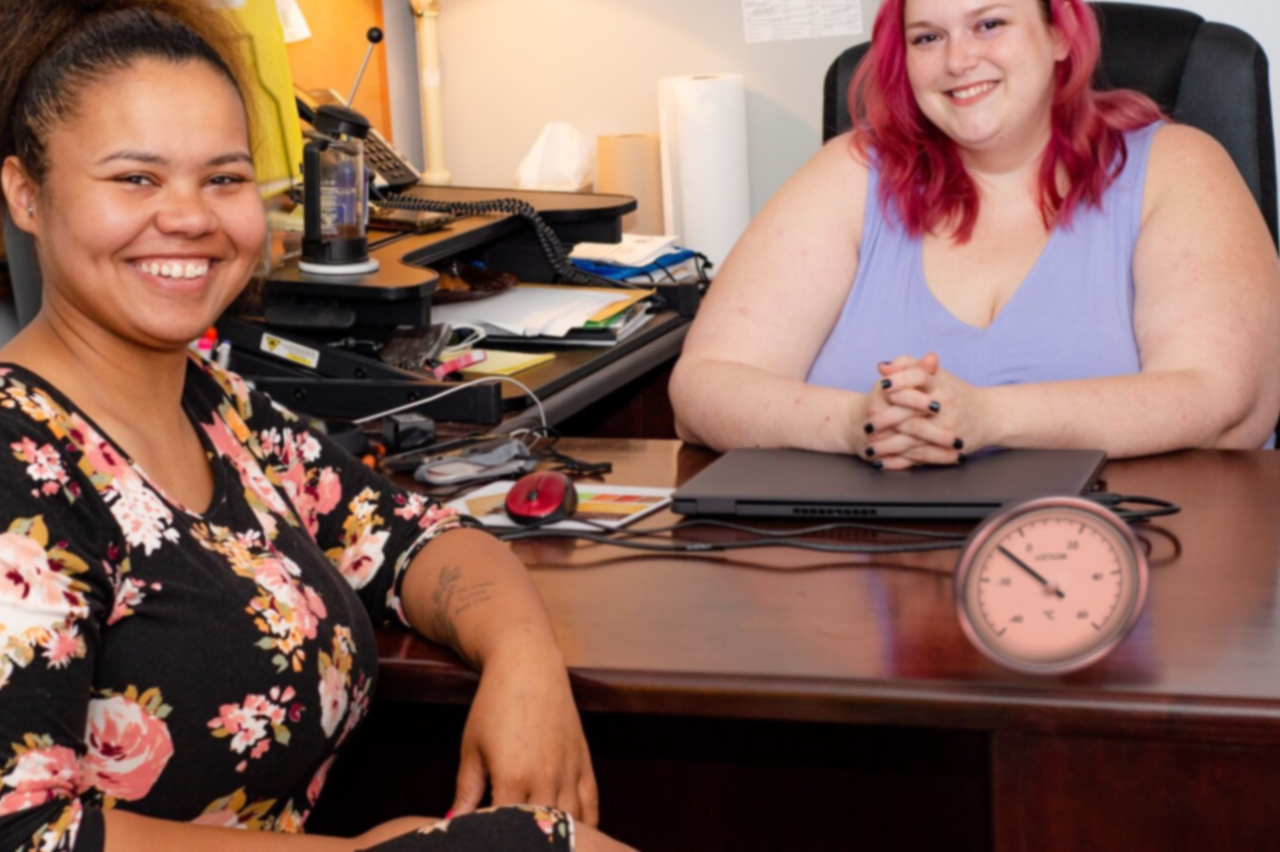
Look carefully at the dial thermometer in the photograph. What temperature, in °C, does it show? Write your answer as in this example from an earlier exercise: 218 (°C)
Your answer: -8 (°C)
